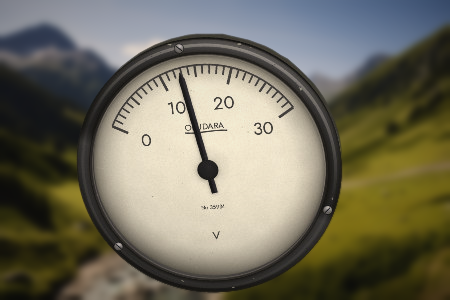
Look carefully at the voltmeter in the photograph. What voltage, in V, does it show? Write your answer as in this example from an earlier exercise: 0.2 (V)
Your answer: 13 (V)
